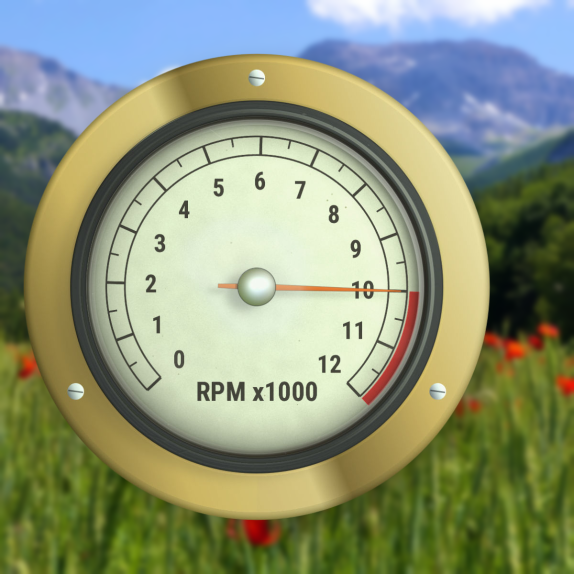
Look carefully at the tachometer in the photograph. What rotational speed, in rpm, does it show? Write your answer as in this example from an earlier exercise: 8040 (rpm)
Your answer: 10000 (rpm)
